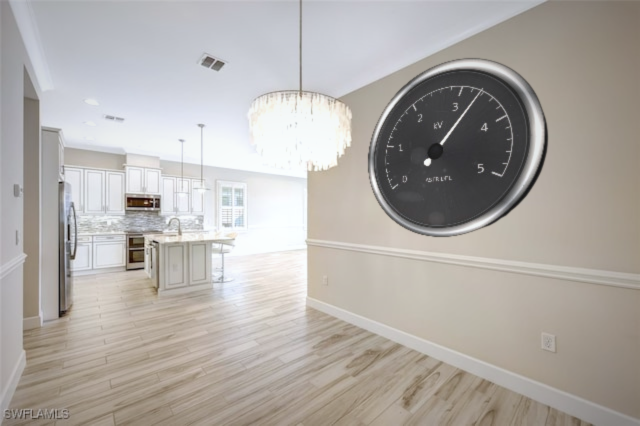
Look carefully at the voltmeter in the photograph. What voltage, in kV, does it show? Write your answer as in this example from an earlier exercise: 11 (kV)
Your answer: 3.4 (kV)
